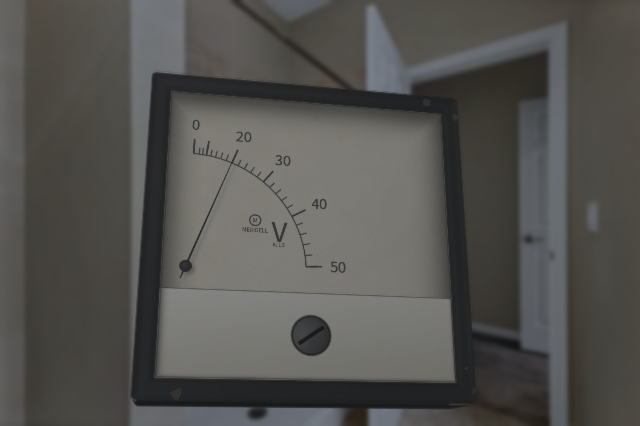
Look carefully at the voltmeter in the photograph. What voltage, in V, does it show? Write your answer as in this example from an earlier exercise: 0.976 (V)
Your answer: 20 (V)
